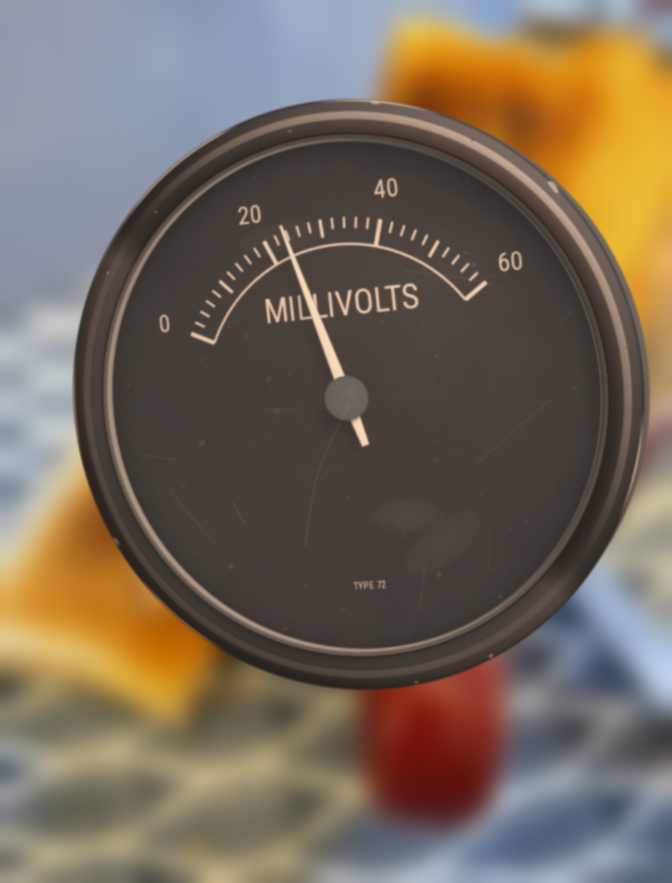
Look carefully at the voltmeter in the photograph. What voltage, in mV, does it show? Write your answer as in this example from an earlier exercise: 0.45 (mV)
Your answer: 24 (mV)
